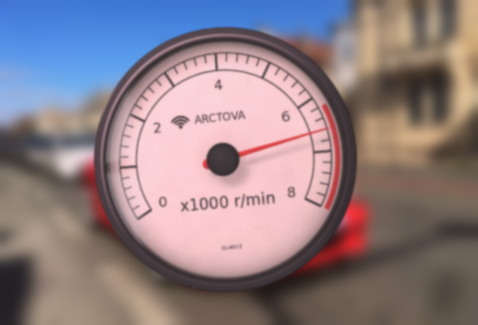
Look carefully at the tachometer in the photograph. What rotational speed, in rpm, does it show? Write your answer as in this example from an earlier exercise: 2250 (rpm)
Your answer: 6600 (rpm)
